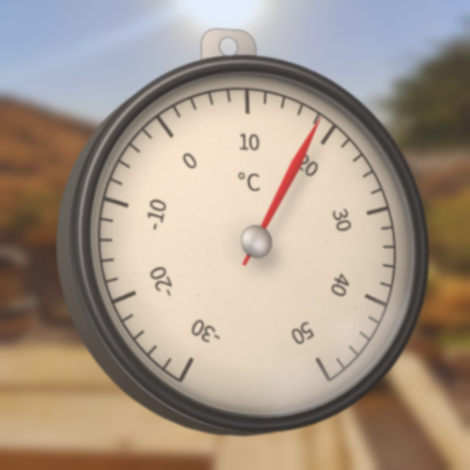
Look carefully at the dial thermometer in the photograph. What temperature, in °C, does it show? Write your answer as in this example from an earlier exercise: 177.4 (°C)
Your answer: 18 (°C)
